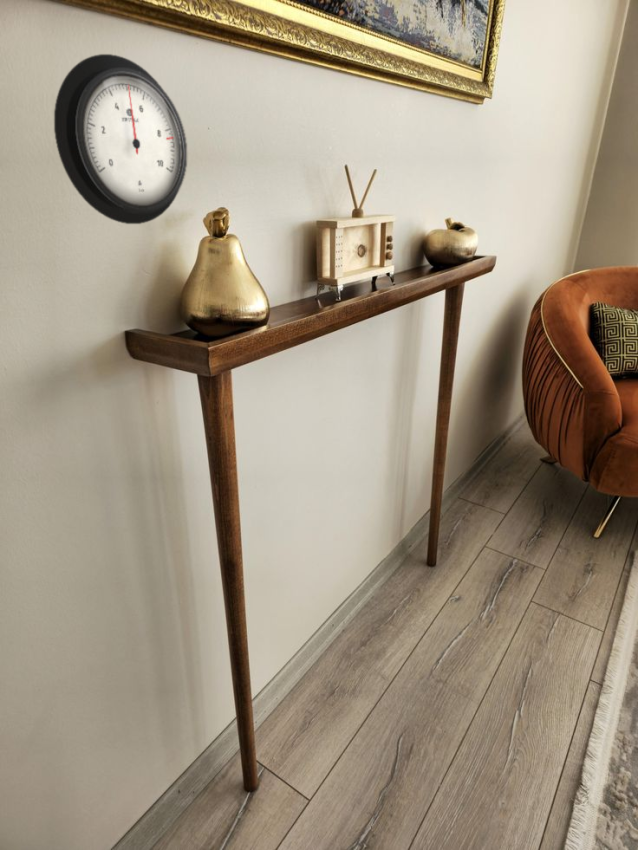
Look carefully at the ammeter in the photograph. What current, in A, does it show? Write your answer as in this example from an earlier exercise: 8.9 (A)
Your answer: 5 (A)
